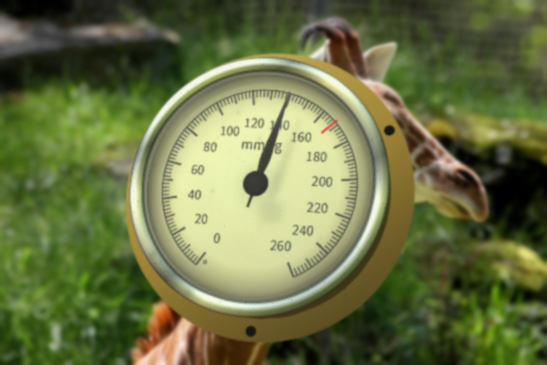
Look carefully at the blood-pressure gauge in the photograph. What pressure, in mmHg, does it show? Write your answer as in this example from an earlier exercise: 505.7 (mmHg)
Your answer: 140 (mmHg)
